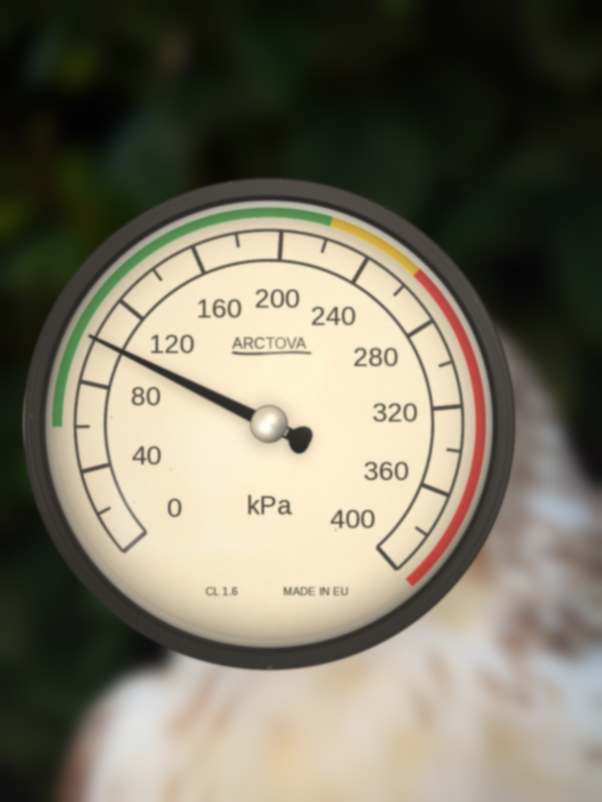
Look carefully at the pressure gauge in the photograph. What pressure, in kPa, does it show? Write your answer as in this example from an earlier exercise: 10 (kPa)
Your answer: 100 (kPa)
